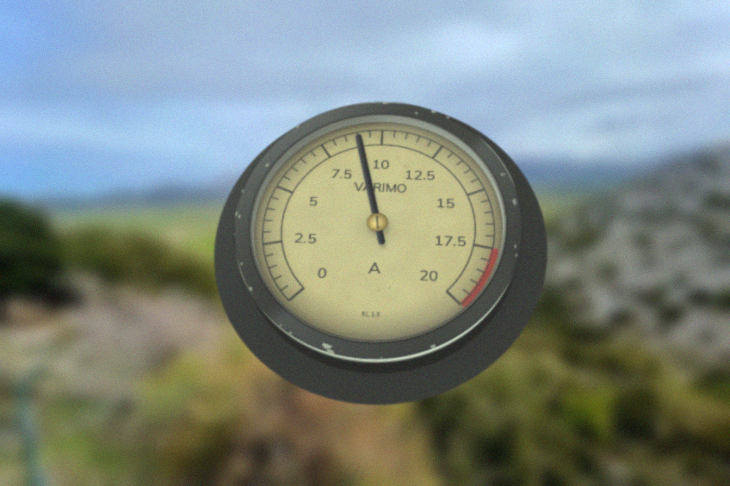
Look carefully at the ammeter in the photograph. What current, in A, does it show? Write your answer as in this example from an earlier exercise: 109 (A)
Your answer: 9 (A)
